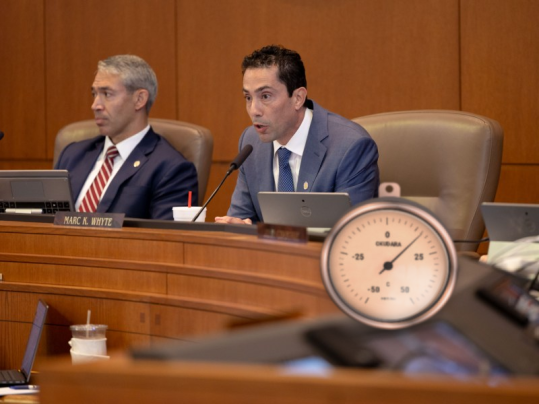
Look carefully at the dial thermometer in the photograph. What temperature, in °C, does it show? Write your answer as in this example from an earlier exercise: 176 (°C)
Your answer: 15 (°C)
